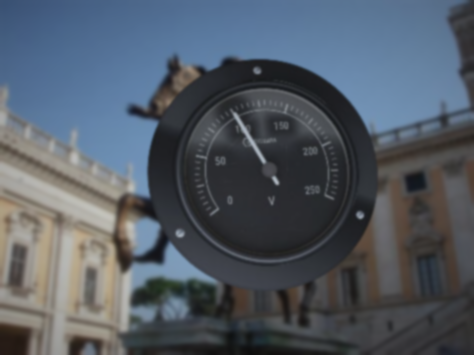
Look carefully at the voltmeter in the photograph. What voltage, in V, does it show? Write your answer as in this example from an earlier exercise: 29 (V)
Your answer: 100 (V)
